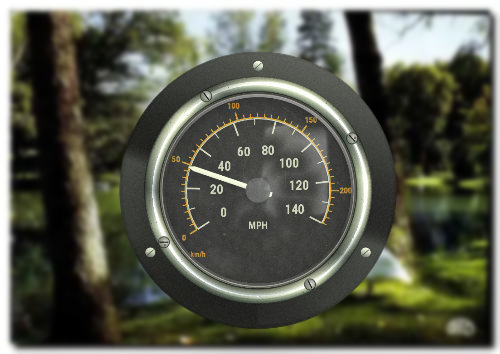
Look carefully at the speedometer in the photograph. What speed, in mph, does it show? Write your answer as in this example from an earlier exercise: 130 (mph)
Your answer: 30 (mph)
